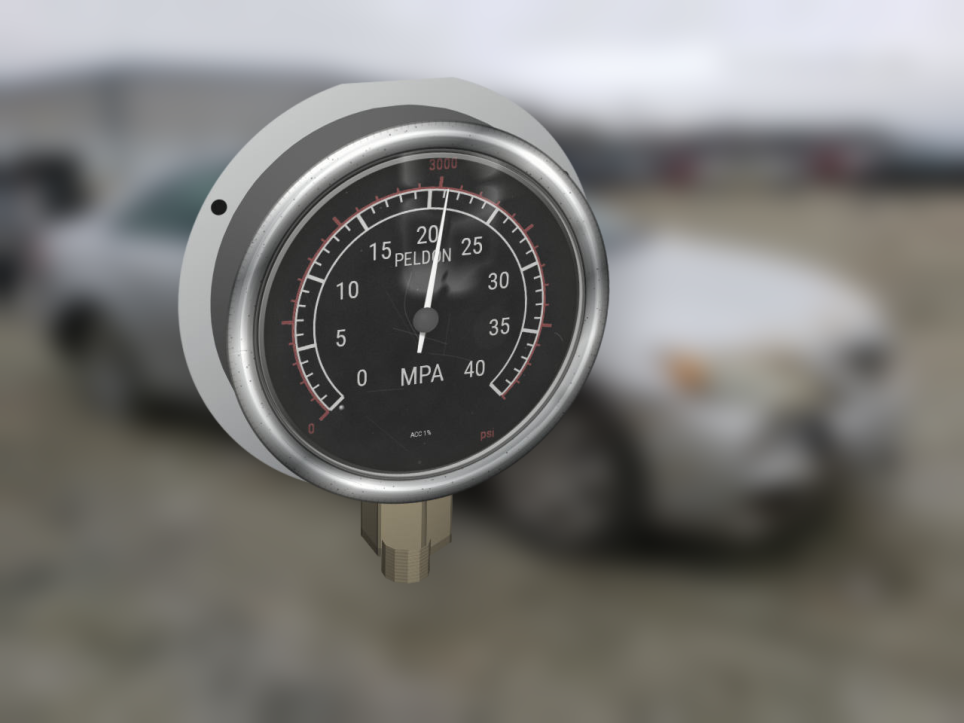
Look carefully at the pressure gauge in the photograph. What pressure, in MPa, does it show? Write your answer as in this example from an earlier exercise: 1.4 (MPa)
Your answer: 21 (MPa)
